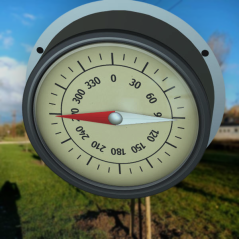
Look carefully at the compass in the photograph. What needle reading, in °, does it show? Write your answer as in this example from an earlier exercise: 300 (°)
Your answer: 270 (°)
